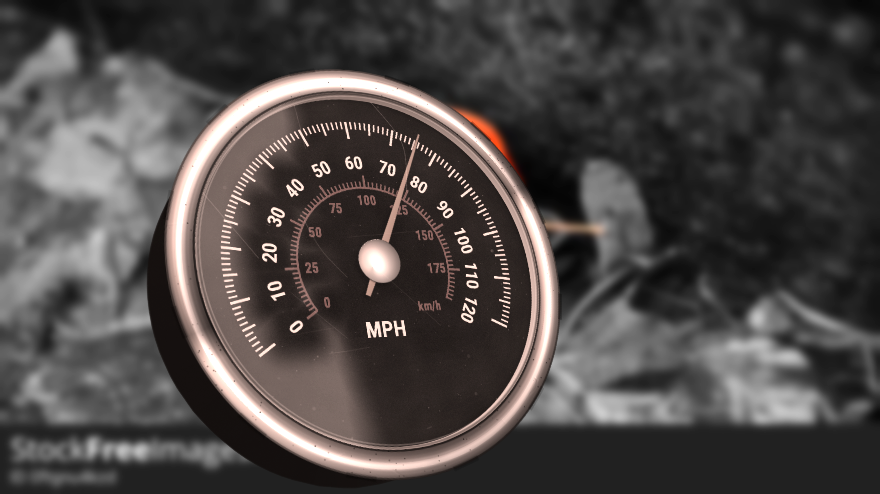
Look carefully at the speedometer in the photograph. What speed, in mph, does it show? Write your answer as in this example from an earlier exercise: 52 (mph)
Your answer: 75 (mph)
